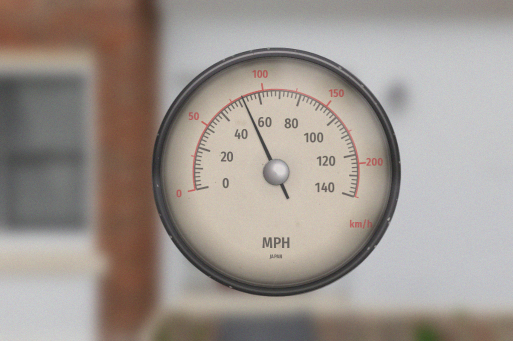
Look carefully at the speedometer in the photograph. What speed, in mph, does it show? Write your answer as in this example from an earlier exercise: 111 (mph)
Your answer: 52 (mph)
